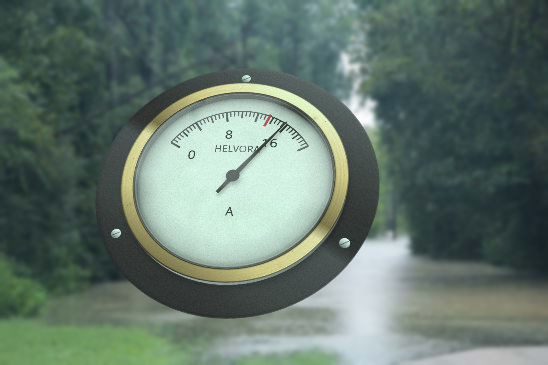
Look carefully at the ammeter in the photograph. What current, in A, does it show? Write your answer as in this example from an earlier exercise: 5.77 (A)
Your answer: 16 (A)
